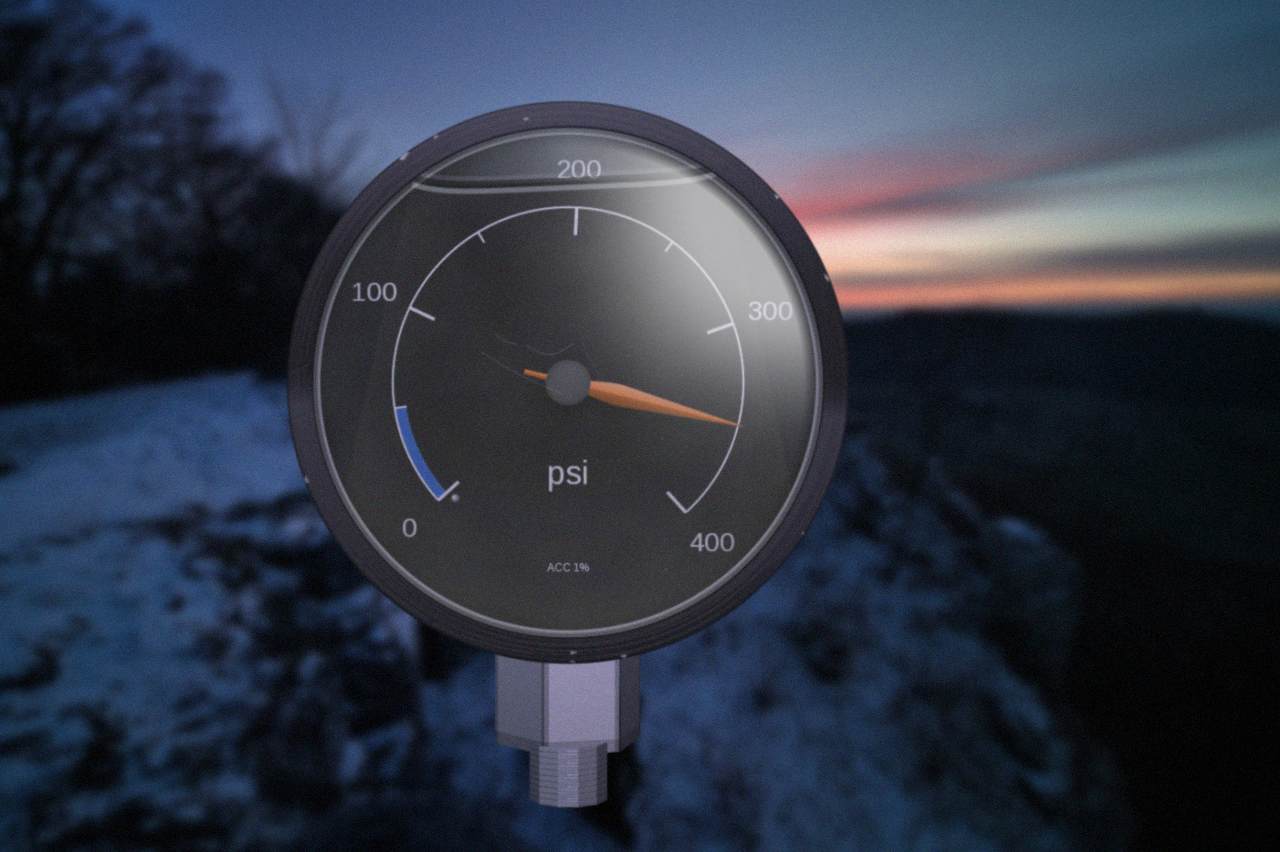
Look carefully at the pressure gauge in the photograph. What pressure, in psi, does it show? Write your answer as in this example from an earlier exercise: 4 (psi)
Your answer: 350 (psi)
